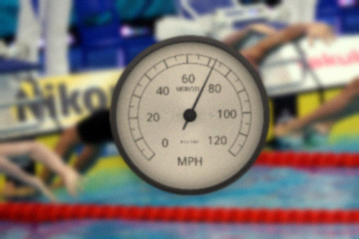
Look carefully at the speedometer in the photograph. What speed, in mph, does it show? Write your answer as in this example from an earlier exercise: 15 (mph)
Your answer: 72.5 (mph)
